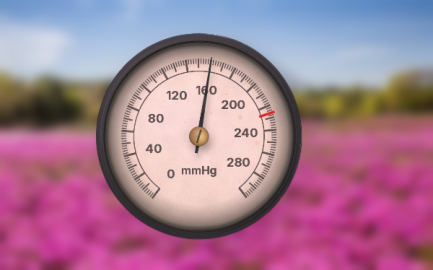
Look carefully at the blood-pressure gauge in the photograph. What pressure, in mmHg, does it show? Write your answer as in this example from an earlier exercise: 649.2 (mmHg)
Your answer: 160 (mmHg)
